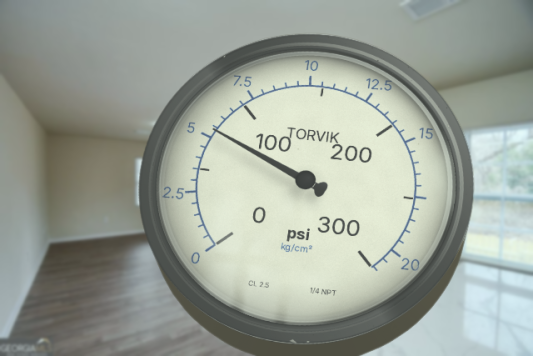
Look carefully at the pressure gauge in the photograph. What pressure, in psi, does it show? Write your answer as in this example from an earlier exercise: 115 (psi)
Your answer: 75 (psi)
